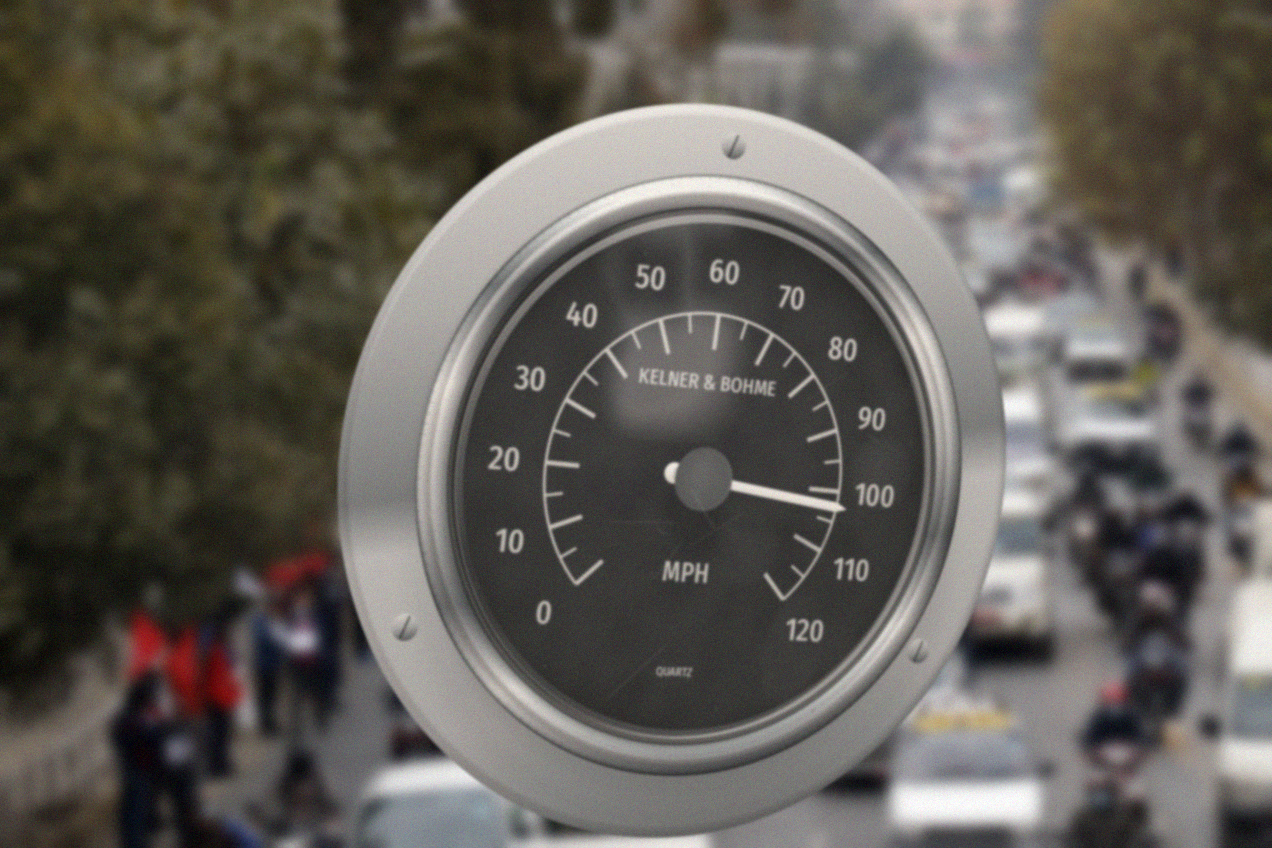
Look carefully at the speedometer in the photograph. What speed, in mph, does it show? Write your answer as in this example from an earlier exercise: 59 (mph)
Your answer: 102.5 (mph)
